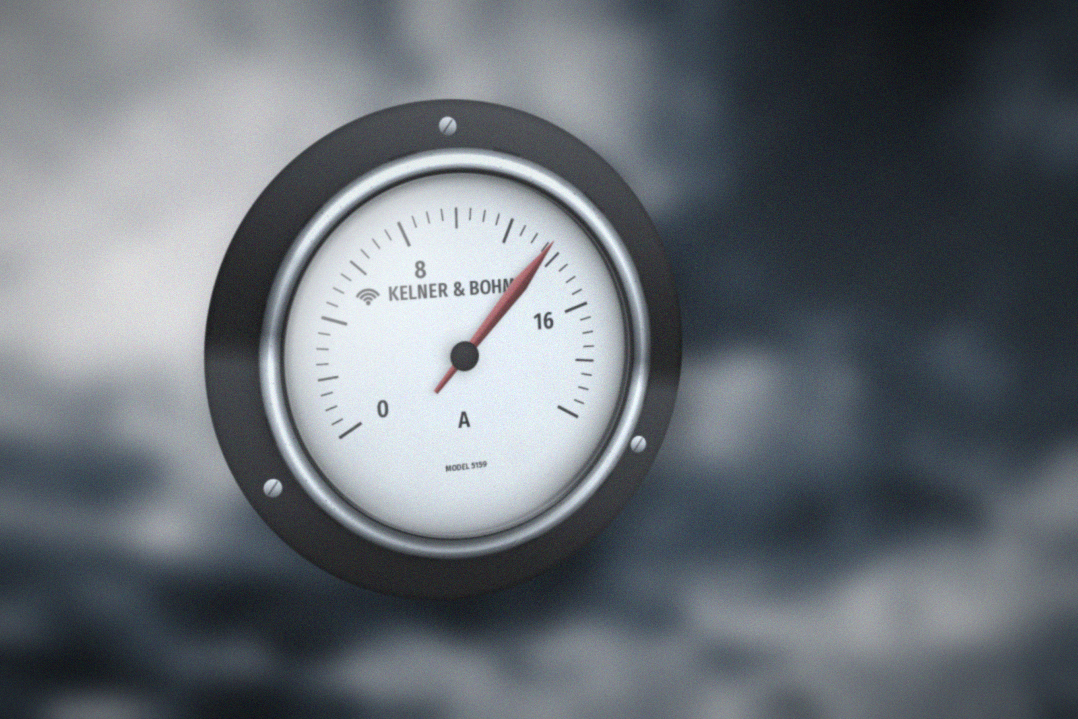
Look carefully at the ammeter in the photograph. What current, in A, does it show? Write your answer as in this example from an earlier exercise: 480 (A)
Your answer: 13.5 (A)
